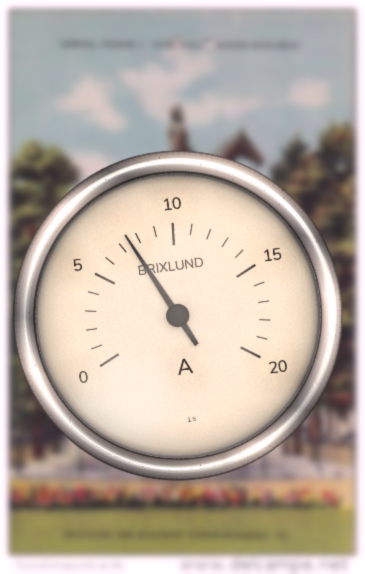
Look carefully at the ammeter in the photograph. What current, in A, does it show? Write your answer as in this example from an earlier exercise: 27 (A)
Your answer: 7.5 (A)
